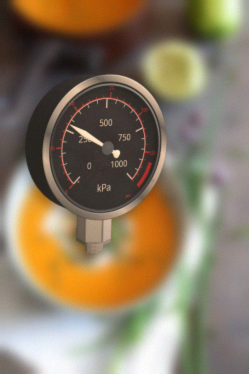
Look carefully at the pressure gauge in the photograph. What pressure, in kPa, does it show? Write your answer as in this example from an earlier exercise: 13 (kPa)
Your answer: 275 (kPa)
